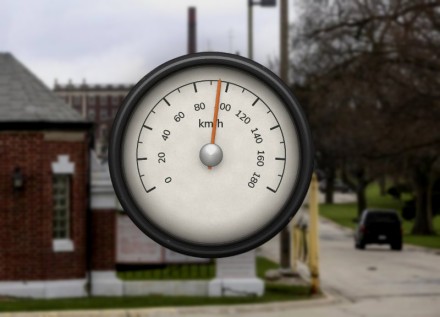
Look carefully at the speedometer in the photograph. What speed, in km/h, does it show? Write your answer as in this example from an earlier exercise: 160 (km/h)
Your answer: 95 (km/h)
